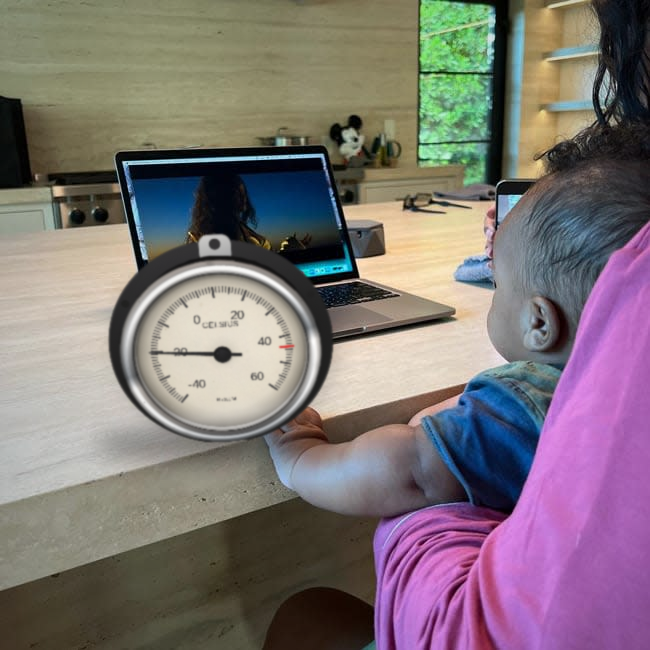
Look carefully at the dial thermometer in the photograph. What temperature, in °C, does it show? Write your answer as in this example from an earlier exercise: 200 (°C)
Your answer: -20 (°C)
